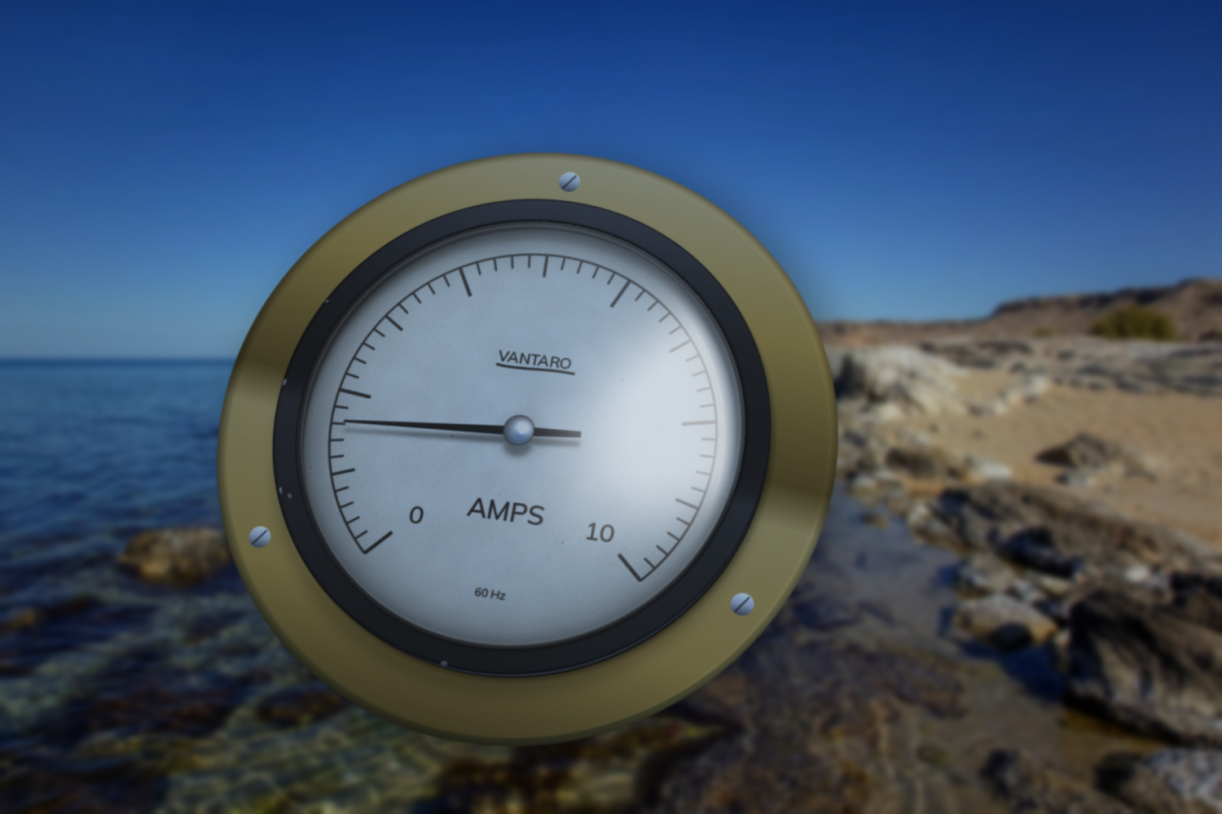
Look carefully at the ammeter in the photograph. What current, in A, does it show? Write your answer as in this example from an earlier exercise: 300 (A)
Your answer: 1.6 (A)
